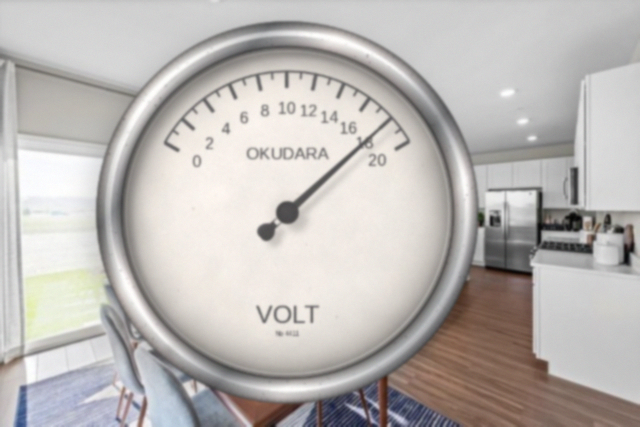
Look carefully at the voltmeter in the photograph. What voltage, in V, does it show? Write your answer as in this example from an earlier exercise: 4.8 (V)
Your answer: 18 (V)
